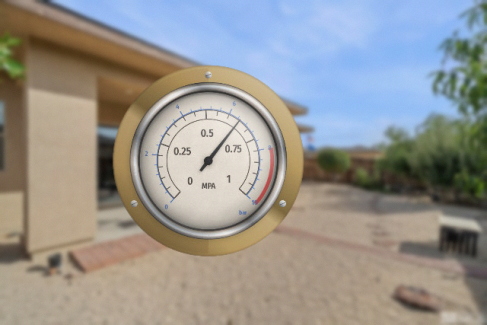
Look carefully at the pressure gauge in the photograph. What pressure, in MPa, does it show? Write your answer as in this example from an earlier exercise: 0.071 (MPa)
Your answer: 0.65 (MPa)
